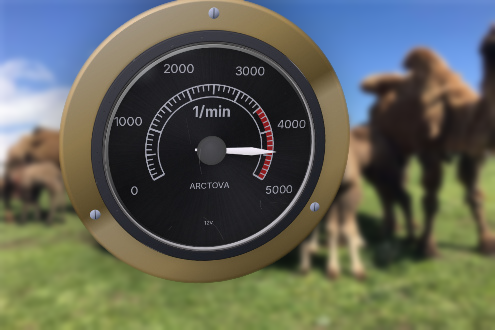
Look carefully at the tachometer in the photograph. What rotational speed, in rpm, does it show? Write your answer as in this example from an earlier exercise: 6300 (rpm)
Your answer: 4400 (rpm)
